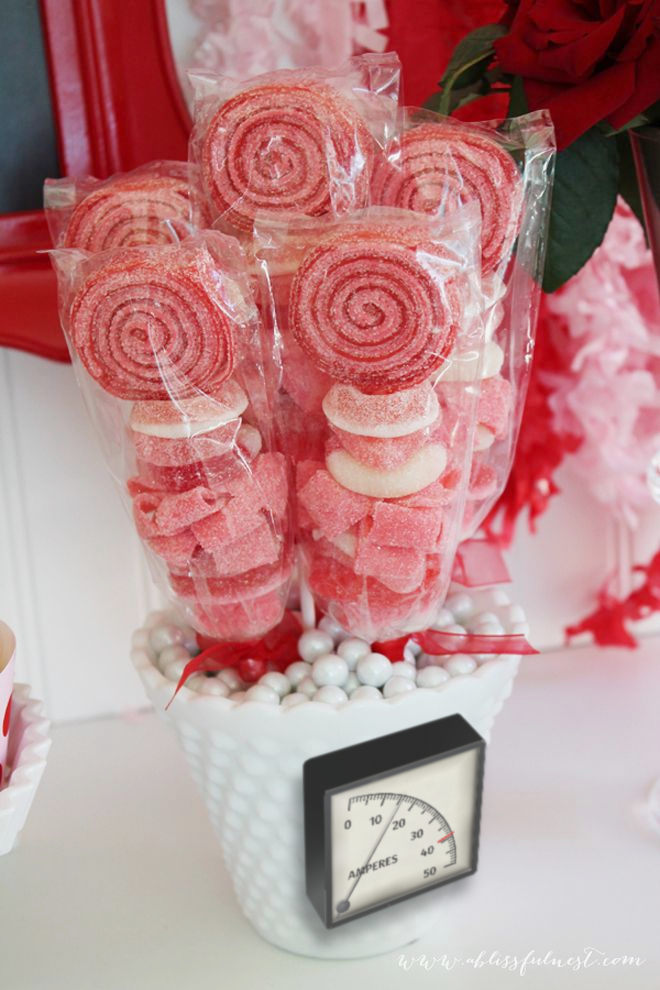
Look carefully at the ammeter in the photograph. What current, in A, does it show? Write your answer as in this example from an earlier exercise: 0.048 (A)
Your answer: 15 (A)
